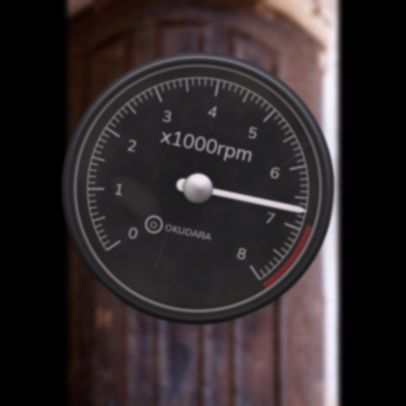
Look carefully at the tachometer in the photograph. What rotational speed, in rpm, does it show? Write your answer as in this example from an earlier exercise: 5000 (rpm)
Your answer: 6700 (rpm)
